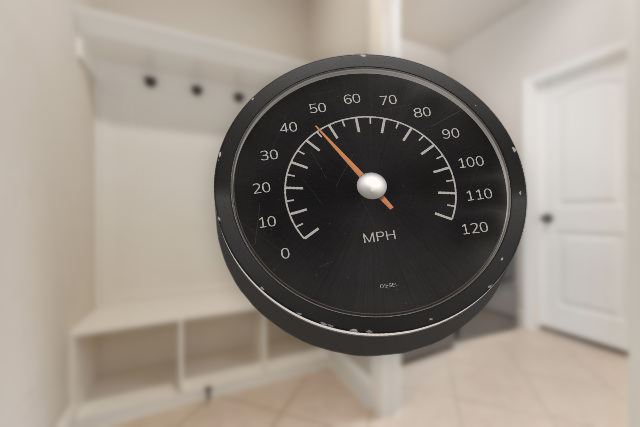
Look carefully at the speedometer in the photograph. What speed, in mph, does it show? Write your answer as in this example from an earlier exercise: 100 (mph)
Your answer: 45 (mph)
